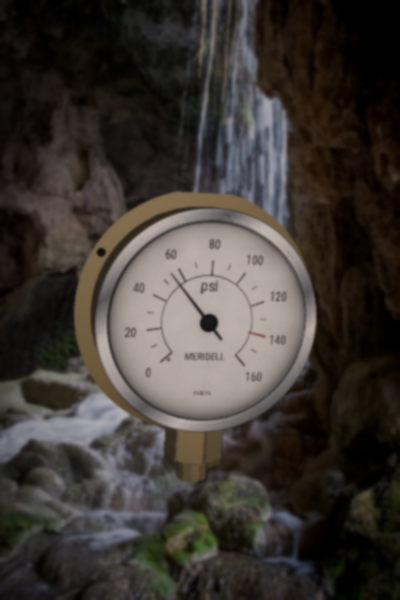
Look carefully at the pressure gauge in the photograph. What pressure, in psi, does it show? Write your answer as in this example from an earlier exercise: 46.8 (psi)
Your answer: 55 (psi)
